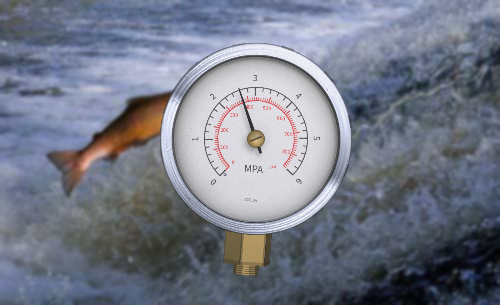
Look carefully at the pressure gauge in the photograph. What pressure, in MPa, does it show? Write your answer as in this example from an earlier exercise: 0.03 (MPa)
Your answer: 2.6 (MPa)
